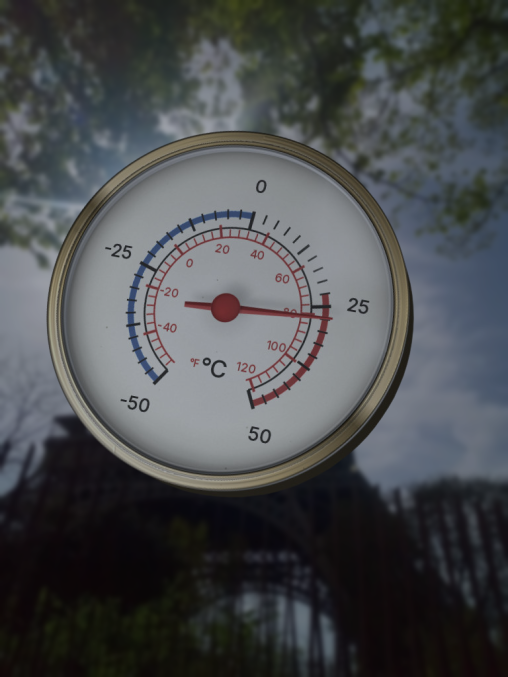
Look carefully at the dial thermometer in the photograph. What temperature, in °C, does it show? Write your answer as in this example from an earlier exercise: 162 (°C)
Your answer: 27.5 (°C)
